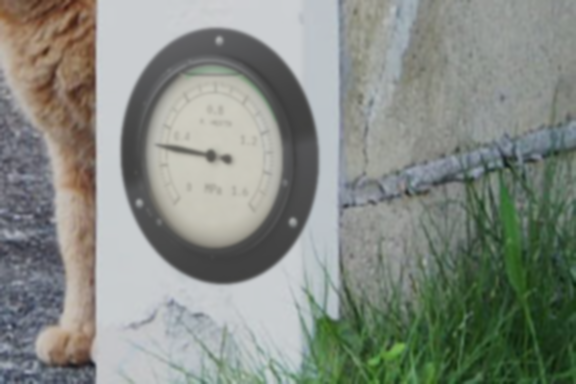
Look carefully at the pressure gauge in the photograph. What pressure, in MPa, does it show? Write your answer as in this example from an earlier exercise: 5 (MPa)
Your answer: 0.3 (MPa)
